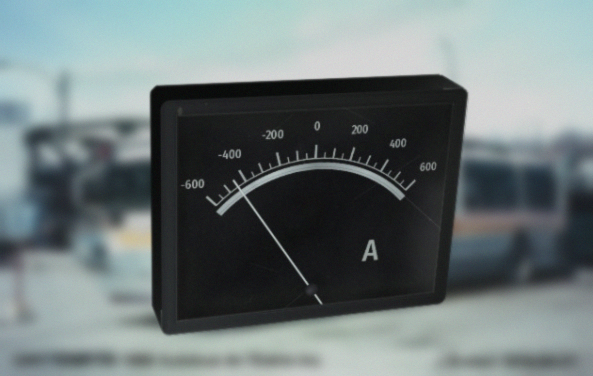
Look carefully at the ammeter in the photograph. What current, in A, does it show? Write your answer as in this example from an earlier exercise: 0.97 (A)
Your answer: -450 (A)
